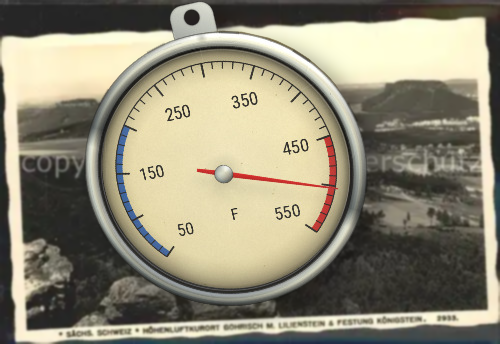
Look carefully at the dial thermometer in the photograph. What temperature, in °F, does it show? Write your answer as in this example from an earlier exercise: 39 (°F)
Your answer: 500 (°F)
